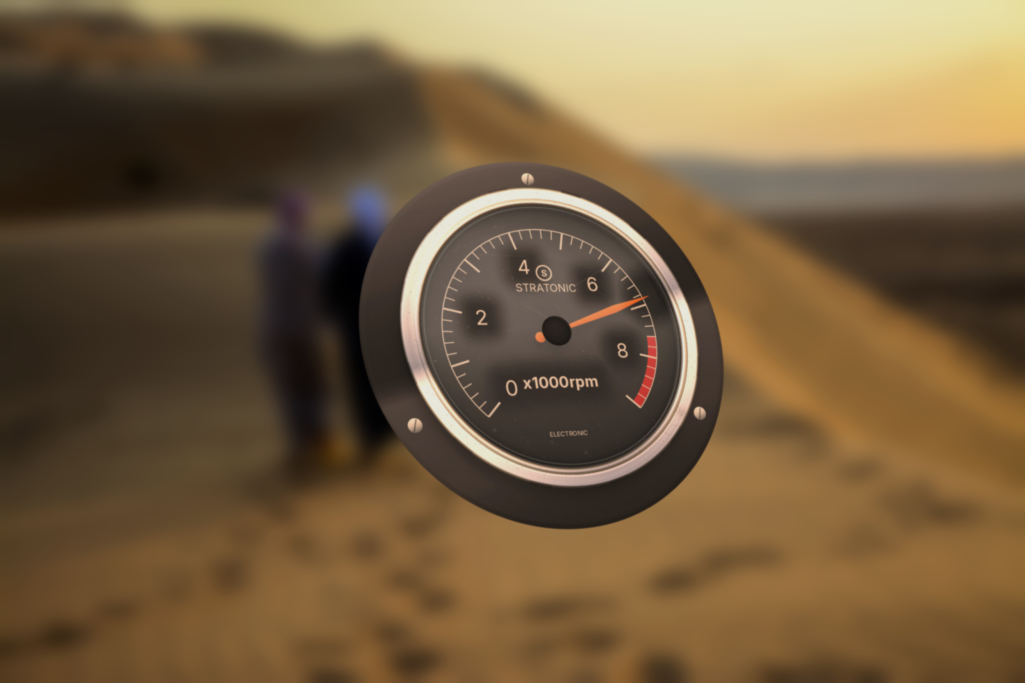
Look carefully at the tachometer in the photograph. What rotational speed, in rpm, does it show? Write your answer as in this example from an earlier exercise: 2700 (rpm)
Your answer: 6900 (rpm)
